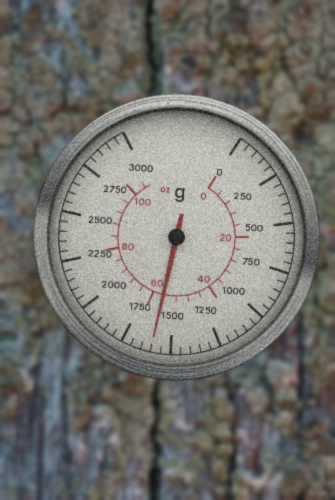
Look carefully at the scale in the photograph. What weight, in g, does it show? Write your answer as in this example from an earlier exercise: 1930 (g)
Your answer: 1600 (g)
